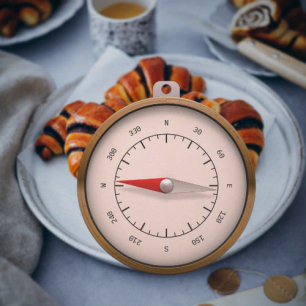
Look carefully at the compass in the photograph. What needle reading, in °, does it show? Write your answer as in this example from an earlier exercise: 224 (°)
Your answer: 275 (°)
